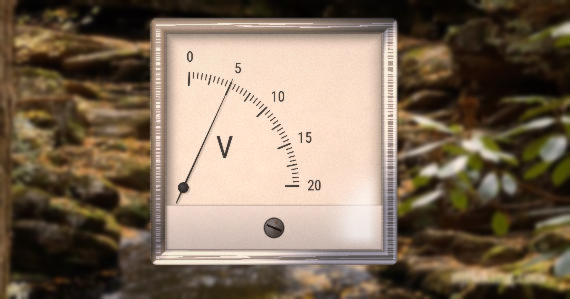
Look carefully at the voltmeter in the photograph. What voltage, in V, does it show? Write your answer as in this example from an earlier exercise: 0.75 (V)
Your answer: 5 (V)
